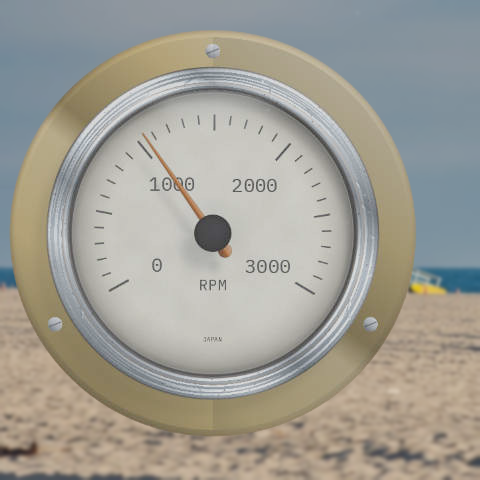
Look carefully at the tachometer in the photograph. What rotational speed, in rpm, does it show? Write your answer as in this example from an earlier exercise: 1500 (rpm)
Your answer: 1050 (rpm)
